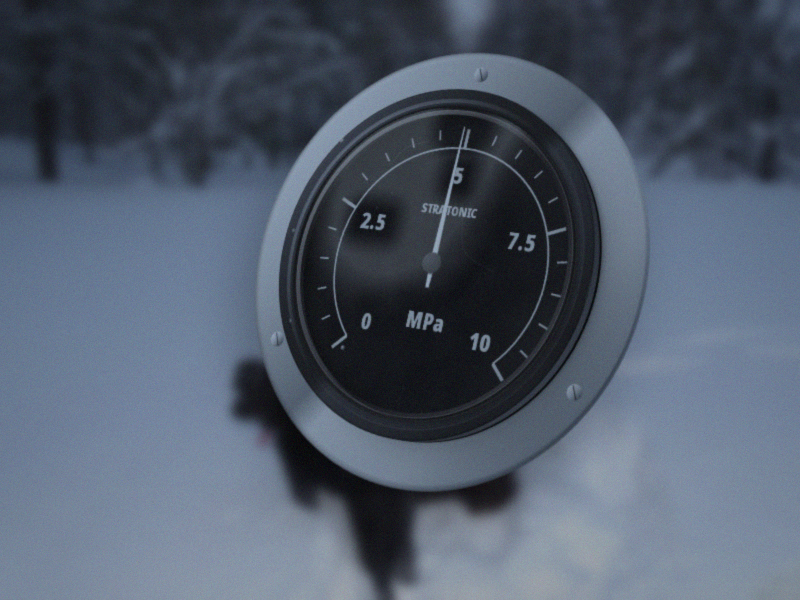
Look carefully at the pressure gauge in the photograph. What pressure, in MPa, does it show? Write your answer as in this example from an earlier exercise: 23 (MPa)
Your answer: 5 (MPa)
